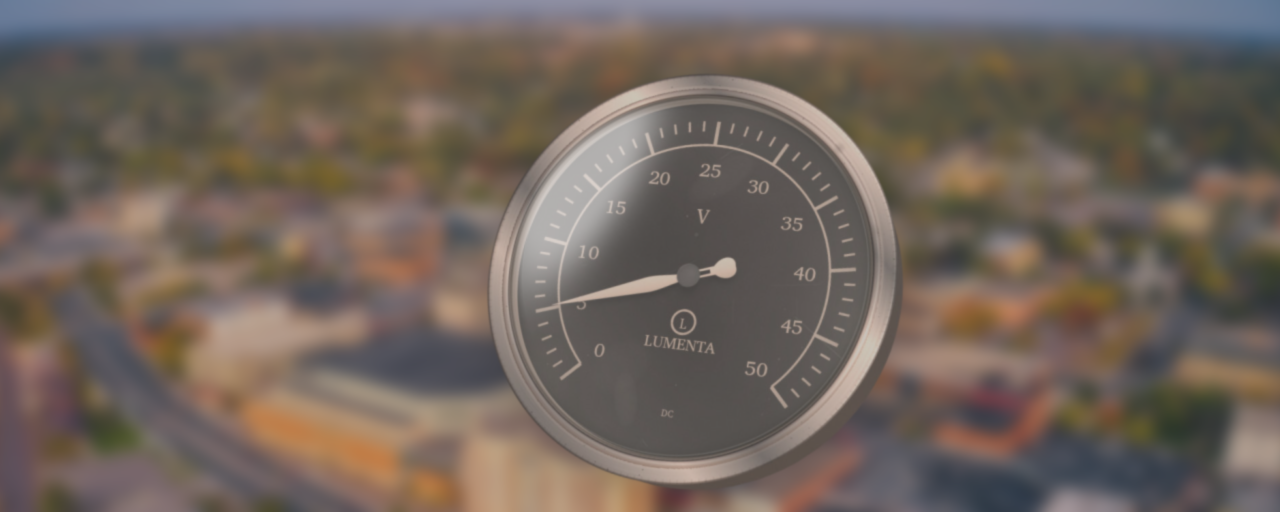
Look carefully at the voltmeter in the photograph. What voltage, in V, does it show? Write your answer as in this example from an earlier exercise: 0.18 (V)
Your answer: 5 (V)
